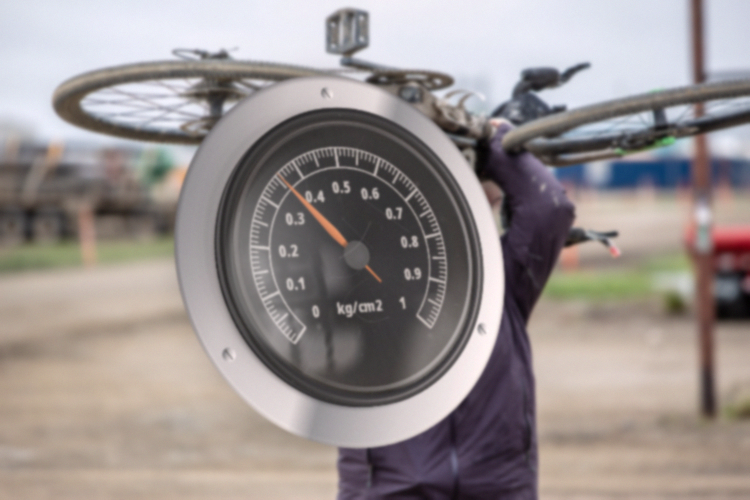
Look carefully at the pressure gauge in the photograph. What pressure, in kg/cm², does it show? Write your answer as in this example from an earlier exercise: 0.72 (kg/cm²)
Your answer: 0.35 (kg/cm²)
